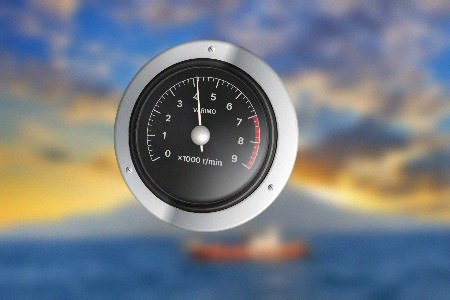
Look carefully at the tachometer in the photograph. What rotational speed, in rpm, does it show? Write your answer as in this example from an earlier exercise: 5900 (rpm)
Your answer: 4200 (rpm)
